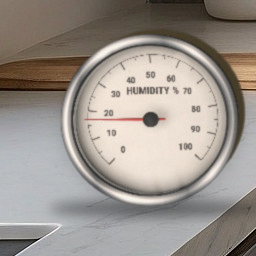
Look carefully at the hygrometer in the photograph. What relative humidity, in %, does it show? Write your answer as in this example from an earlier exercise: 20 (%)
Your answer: 17.5 (%)
